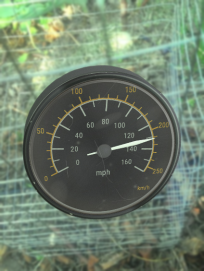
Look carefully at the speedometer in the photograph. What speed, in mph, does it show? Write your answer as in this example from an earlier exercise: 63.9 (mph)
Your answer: 130 (mph)
